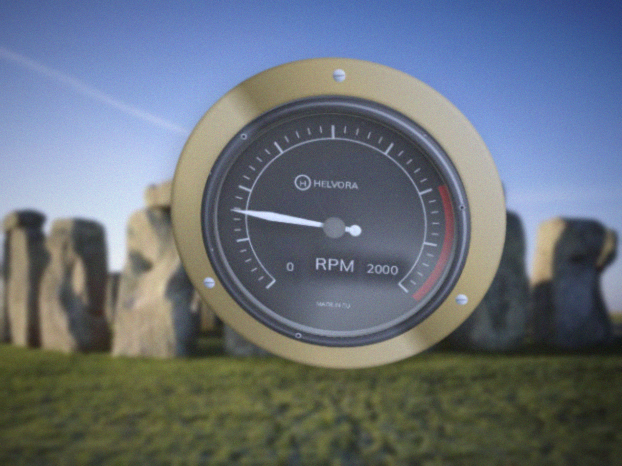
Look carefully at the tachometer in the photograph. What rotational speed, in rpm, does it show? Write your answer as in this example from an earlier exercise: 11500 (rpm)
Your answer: 400 (rpm)
